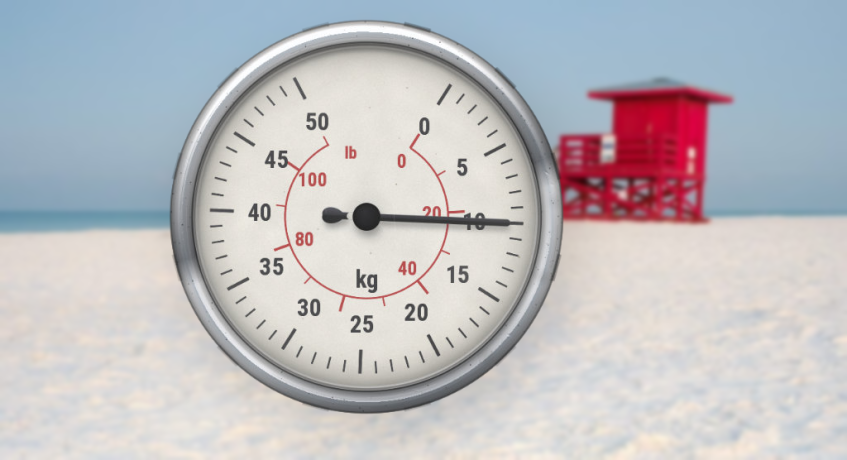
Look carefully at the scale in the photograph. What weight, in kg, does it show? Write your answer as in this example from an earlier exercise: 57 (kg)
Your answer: 10 (kg)
